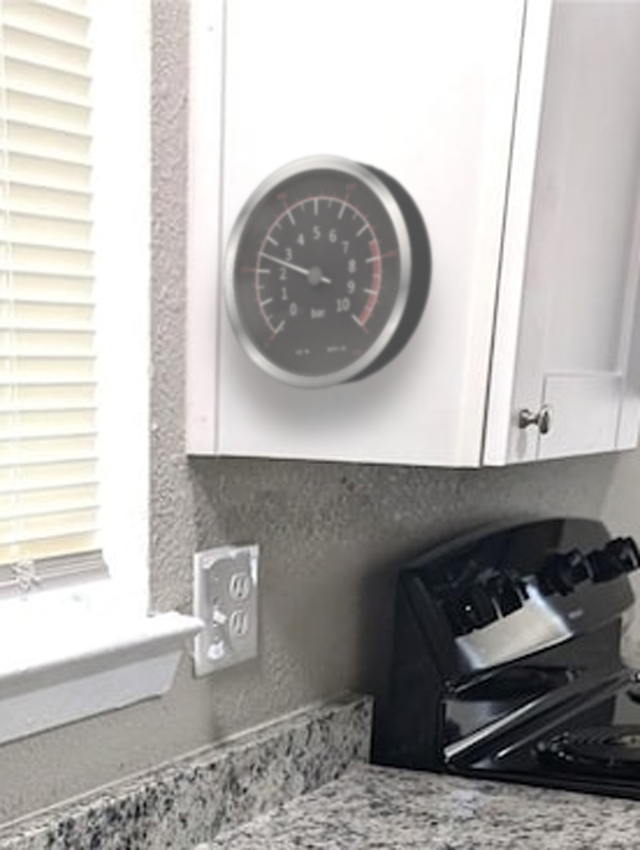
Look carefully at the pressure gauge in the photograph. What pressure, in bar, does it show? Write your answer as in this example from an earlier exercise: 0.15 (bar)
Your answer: 2.5 (bar)
